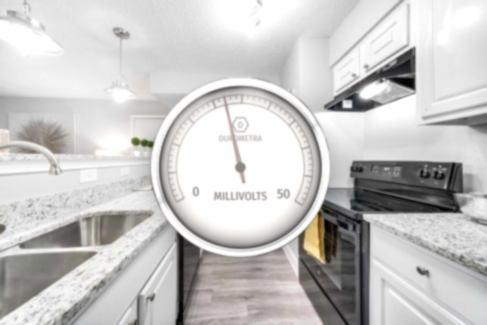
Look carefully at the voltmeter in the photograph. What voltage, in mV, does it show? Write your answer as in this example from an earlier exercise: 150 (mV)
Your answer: 22 (mV)
